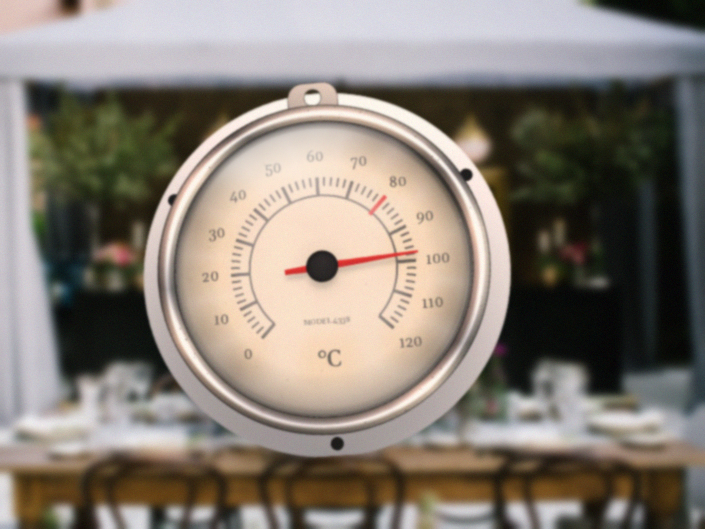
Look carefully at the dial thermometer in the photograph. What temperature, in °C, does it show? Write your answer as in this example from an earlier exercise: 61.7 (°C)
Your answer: 98 (°C)
